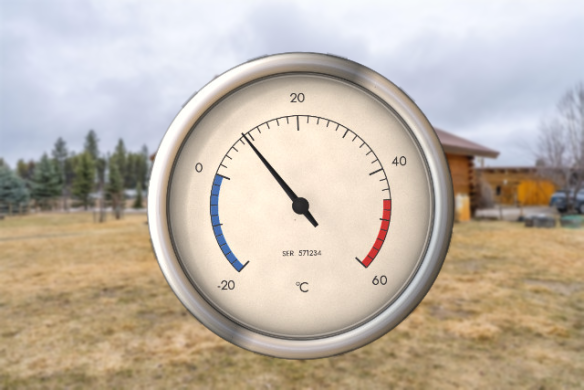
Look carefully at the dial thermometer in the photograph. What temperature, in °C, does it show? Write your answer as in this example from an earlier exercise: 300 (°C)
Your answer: 9 (°C)
